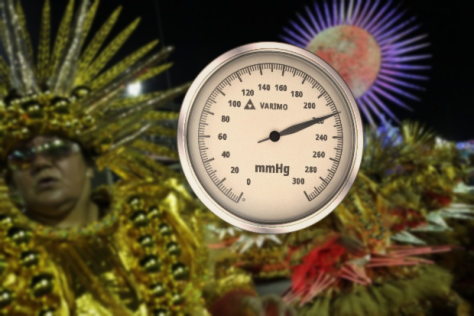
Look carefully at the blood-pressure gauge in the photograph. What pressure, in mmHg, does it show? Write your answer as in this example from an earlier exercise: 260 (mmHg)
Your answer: 220 (mmHg)
